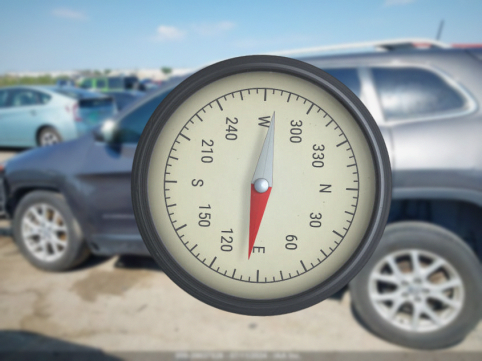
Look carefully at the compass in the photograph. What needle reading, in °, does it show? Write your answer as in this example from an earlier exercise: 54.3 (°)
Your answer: 97.5 (°)
